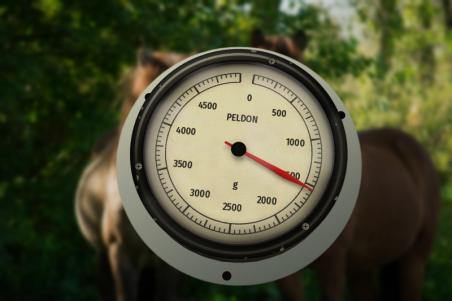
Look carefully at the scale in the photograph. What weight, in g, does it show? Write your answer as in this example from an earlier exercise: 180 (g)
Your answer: 1550 (g)
